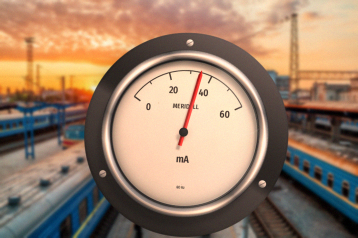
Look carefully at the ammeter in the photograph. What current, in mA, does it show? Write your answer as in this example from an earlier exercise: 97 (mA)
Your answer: 35 (mA)
